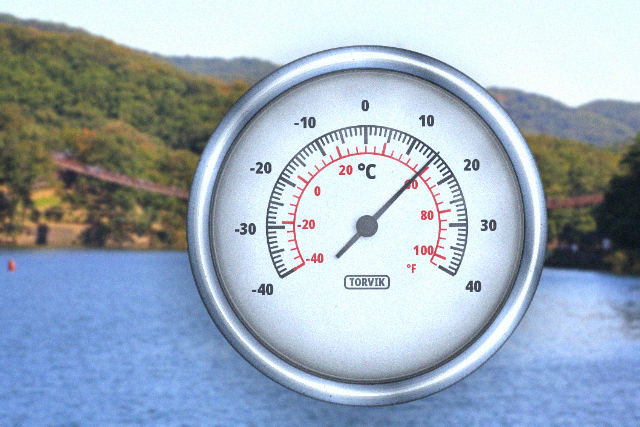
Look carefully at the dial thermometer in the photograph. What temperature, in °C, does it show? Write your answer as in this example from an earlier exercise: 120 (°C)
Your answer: 15 (°C)
